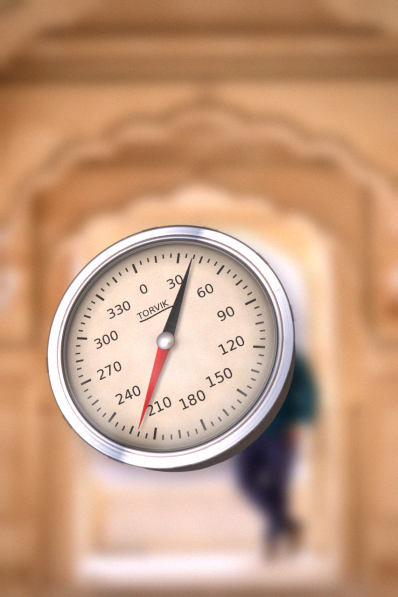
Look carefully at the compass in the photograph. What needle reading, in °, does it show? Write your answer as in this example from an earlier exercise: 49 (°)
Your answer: 220 (°)
